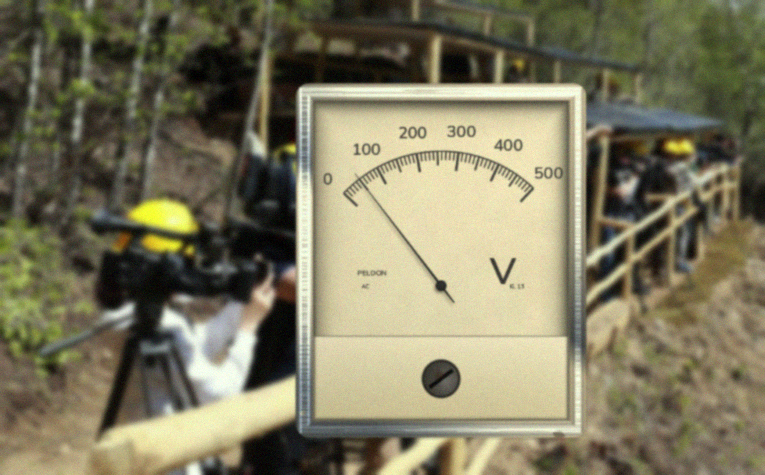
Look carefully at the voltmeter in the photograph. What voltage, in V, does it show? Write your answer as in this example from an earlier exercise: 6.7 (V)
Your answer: 50 (V)
